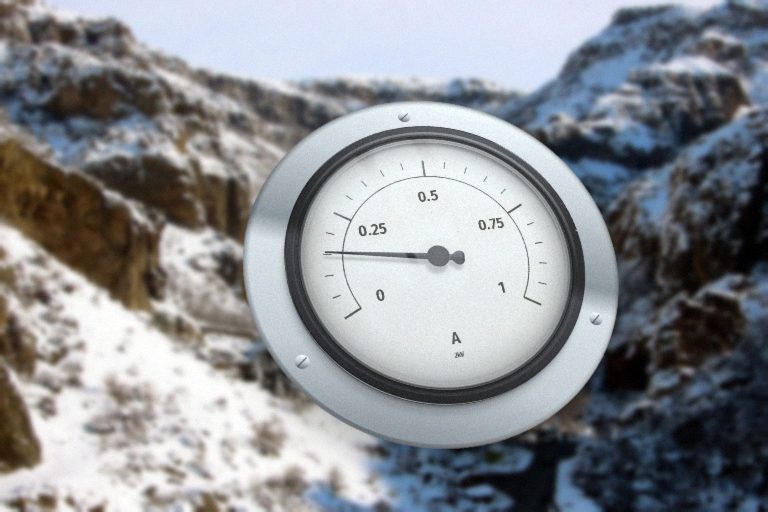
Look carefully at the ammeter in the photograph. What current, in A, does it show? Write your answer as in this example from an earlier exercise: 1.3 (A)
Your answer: 0.15 (A)
